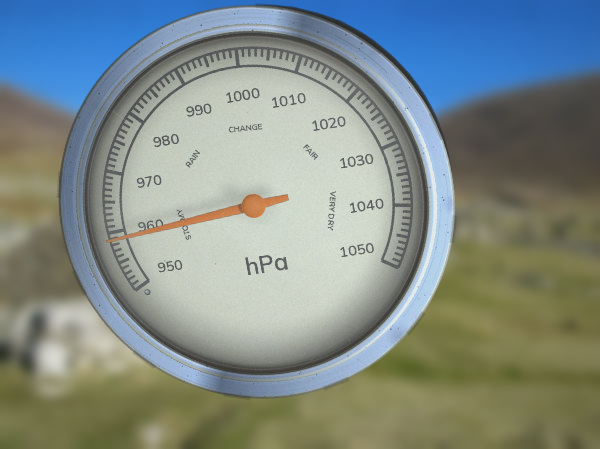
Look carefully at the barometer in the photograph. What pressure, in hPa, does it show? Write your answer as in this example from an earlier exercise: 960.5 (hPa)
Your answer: 959 (hPa)
